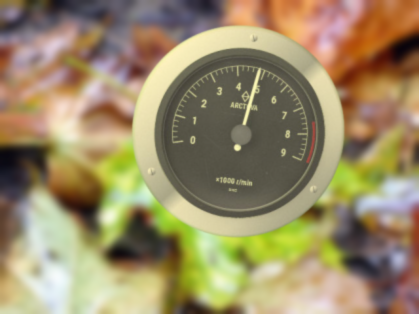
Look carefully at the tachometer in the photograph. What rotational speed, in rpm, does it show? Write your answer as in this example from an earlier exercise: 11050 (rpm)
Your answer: 4800 (rpm)
